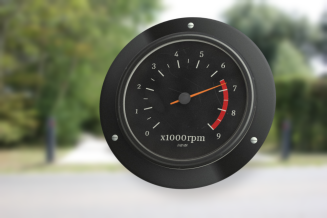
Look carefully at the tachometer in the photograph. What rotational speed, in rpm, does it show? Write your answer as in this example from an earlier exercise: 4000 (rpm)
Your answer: 6750 (rpm)
